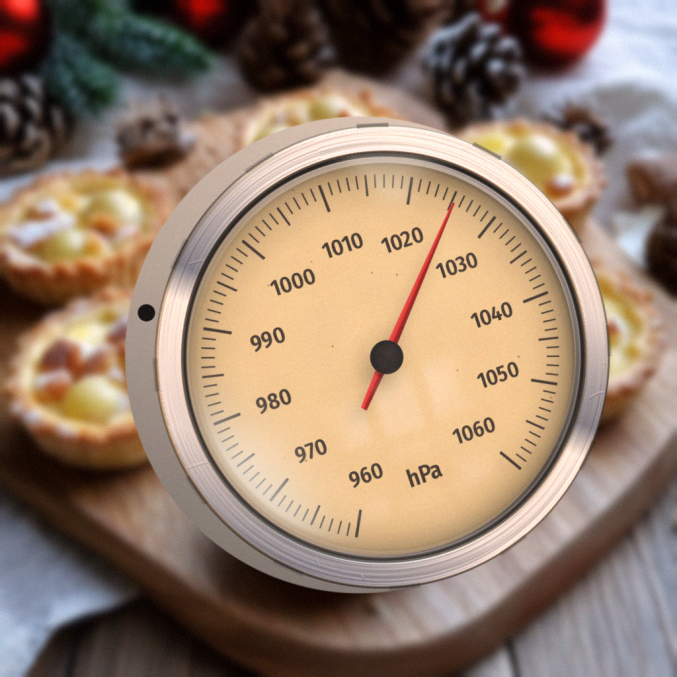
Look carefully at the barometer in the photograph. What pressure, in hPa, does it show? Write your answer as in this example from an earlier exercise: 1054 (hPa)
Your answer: 1025 (hPa)
